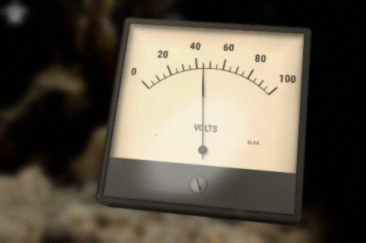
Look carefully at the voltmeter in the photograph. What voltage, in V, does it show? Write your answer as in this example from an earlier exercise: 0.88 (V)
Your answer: 45 (V)
